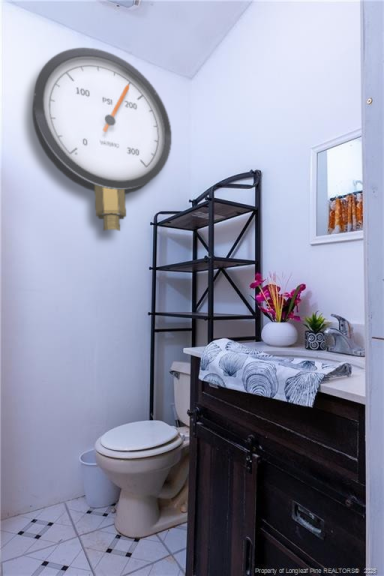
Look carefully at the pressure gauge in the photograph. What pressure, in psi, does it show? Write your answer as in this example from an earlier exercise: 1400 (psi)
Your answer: 180 (psi)
